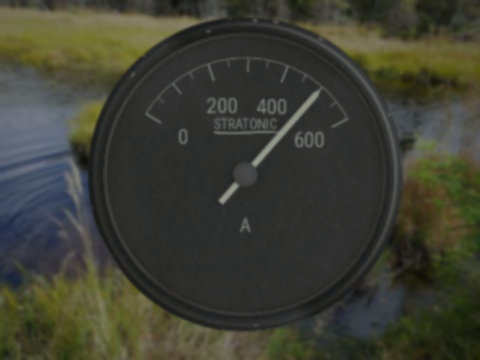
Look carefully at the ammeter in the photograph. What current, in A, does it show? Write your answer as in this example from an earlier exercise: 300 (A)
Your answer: 500 (A)
